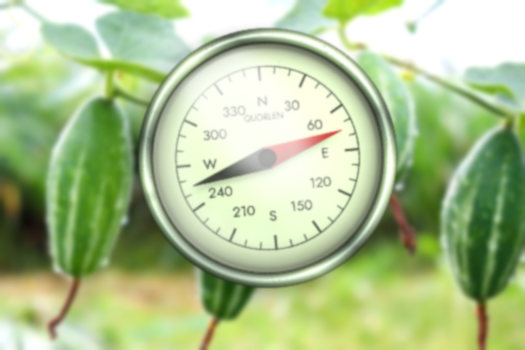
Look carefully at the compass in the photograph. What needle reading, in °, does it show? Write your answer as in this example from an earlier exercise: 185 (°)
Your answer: 75 (°)
